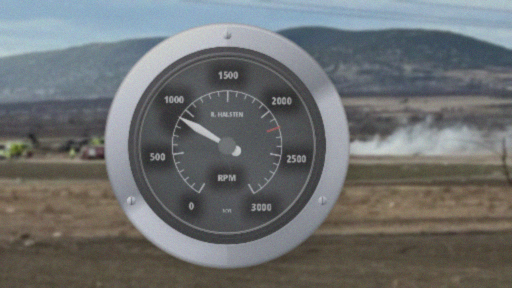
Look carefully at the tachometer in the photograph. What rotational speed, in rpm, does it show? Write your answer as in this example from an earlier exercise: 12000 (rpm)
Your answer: 900 (rpm)
